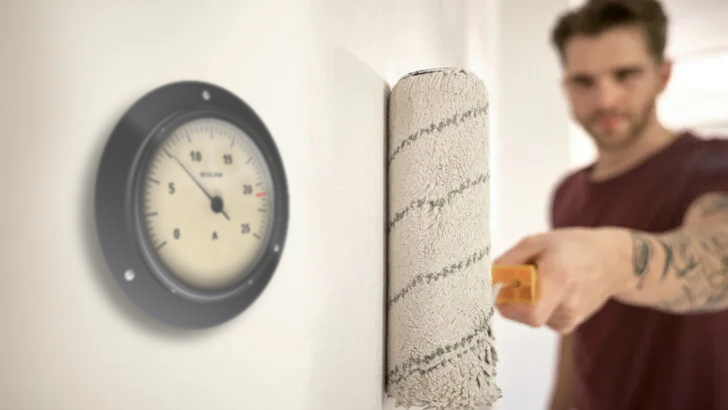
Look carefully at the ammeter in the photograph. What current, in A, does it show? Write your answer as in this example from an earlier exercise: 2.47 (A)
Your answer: 7.5 (A)
